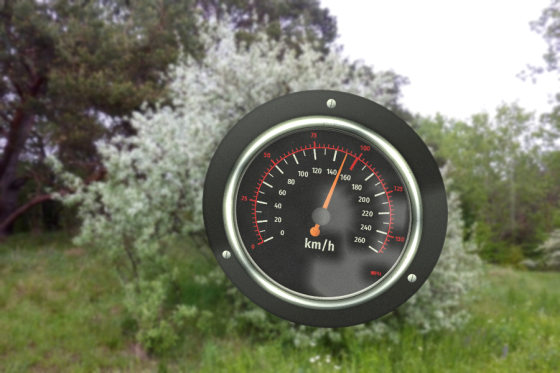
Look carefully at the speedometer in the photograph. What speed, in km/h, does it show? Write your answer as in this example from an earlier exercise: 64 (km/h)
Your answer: 150 (km/h)
